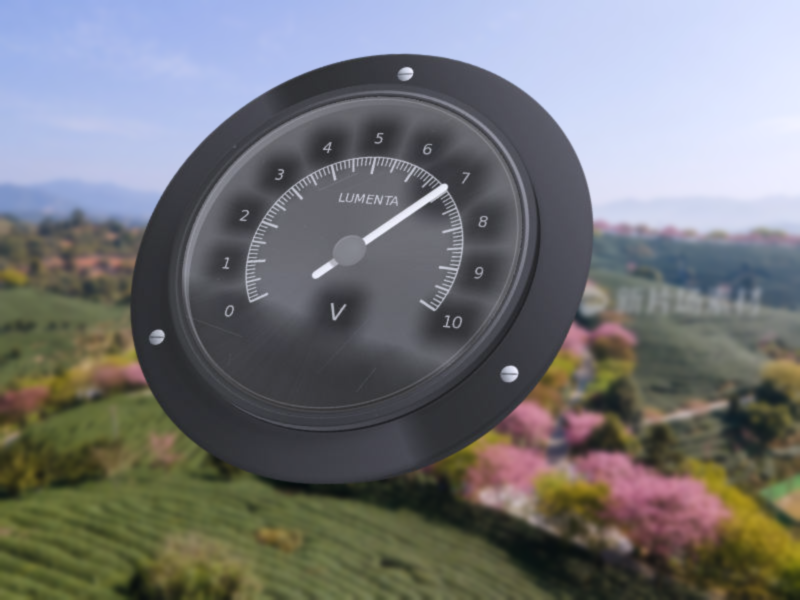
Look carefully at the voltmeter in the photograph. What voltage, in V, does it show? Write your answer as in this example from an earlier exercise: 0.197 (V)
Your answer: 7 (V)
